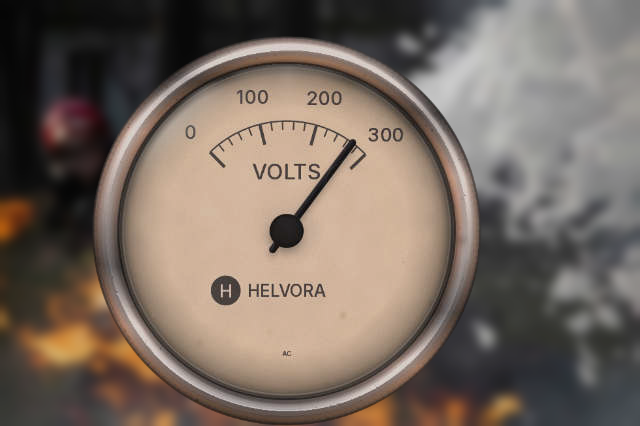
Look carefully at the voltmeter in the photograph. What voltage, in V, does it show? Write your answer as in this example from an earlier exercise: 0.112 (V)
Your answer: 270 (V)
